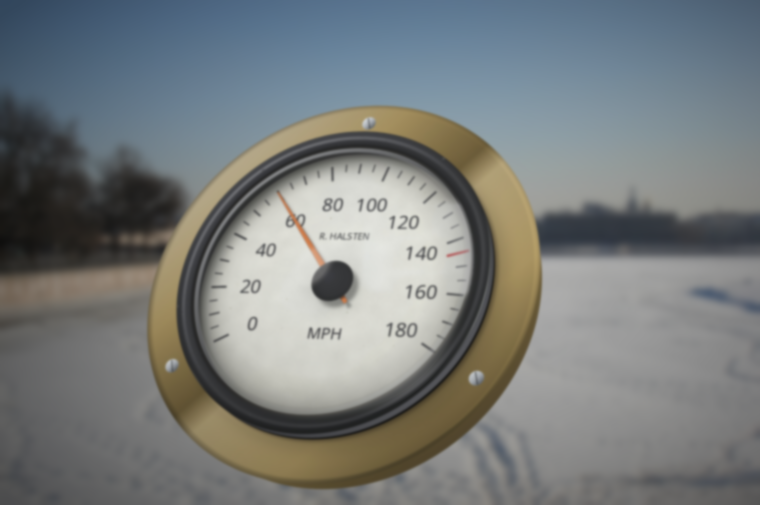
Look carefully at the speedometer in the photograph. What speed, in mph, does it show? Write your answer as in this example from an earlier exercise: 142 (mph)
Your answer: 60 (mph)
